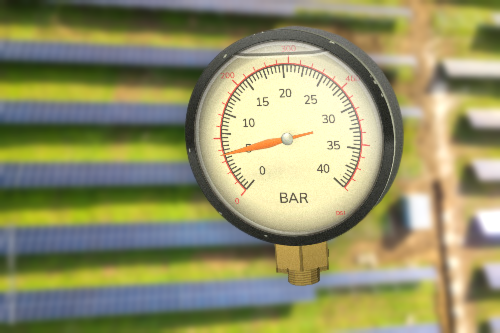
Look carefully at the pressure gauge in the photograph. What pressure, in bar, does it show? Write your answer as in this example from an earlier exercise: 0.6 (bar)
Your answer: 5 (bar)
